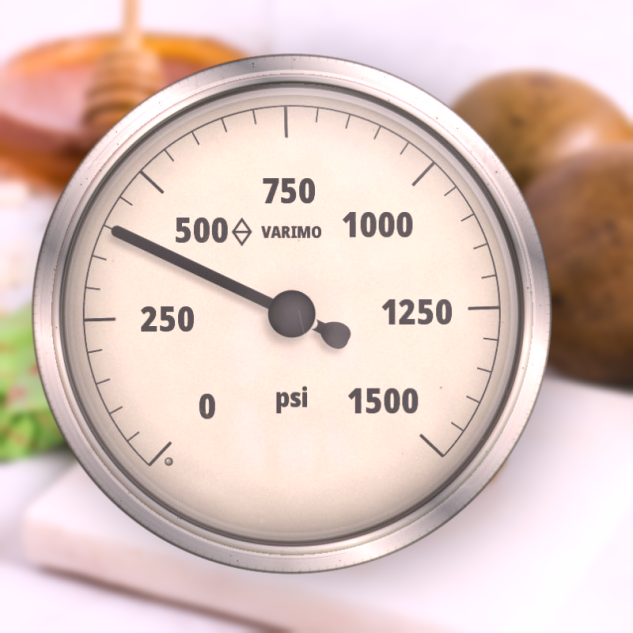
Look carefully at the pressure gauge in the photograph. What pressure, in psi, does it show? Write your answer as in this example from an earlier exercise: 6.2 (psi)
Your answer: 400 (psi)
